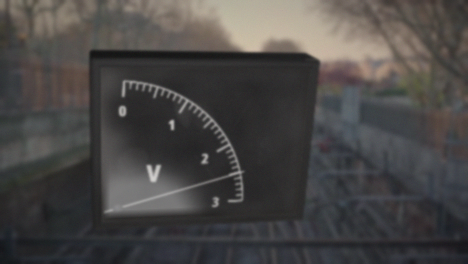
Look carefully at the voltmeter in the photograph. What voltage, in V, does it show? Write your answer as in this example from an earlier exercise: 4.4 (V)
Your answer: 2.5 (V)
